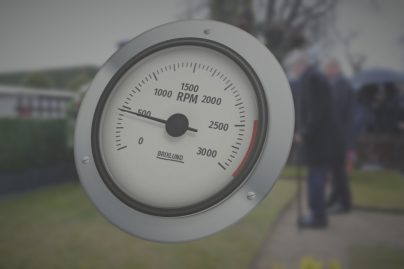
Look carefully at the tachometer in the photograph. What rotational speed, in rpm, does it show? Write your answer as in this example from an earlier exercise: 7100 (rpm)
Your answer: 450 (rpm)
